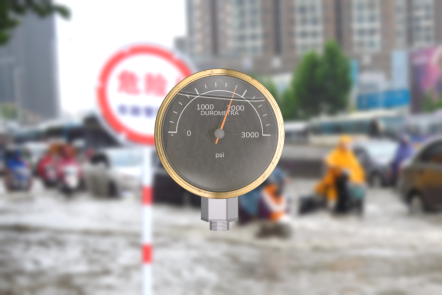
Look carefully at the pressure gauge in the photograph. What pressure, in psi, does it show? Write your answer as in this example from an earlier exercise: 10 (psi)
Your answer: 1800 (psi)
